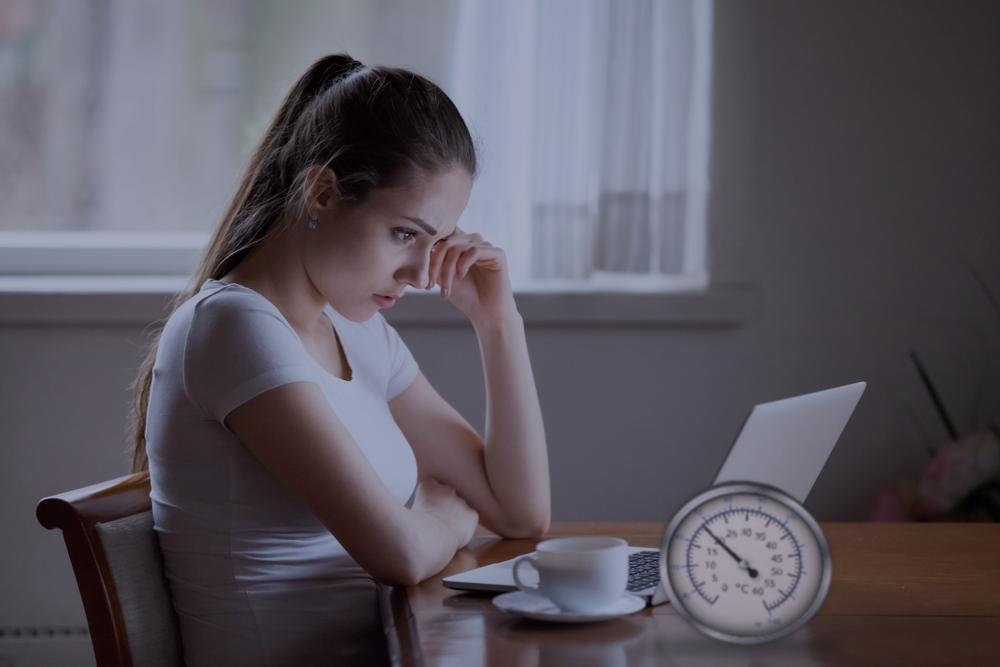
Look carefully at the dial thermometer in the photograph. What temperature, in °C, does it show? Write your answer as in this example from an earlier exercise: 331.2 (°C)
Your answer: 20 (°C)
